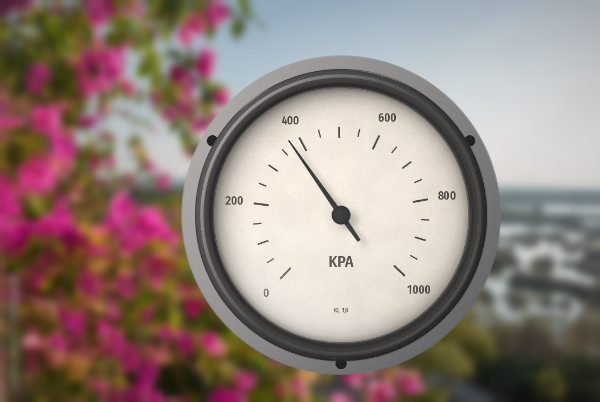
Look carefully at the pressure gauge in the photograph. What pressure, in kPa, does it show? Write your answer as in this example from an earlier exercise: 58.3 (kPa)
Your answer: 375 (kPa)
